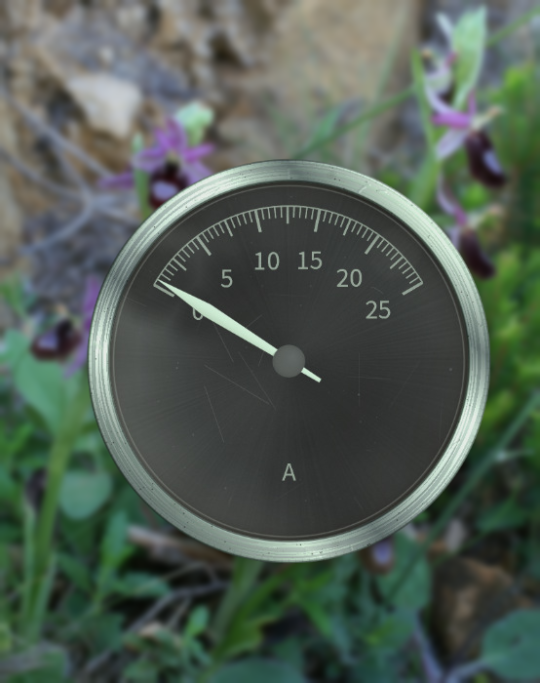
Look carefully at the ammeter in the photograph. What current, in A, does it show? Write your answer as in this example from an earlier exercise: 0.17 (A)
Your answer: 0.5 (A)
